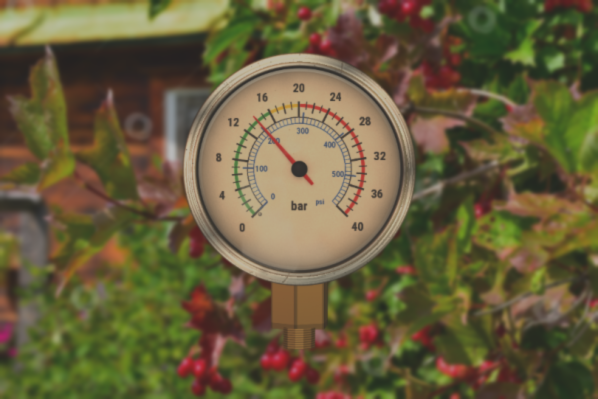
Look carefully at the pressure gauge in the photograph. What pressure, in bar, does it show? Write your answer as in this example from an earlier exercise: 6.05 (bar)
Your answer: 14 (bar)
